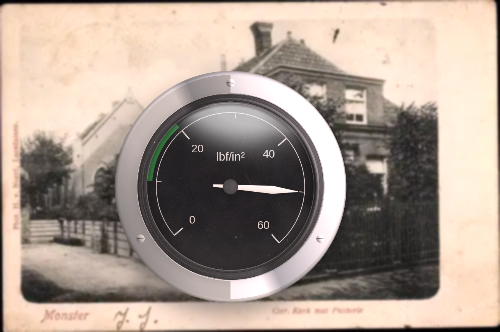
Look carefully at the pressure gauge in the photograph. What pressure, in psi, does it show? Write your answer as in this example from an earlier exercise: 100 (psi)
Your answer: 50 (psi)
